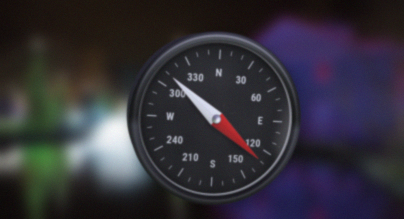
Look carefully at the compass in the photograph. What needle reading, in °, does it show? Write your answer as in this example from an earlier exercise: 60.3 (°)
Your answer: 130 (°)
